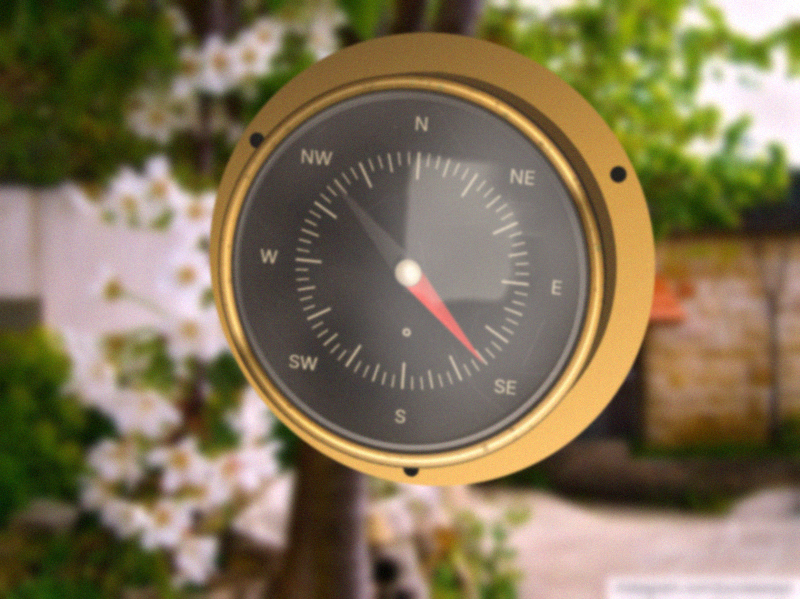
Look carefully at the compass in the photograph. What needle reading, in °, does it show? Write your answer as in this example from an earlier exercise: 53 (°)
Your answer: 135 (°)
